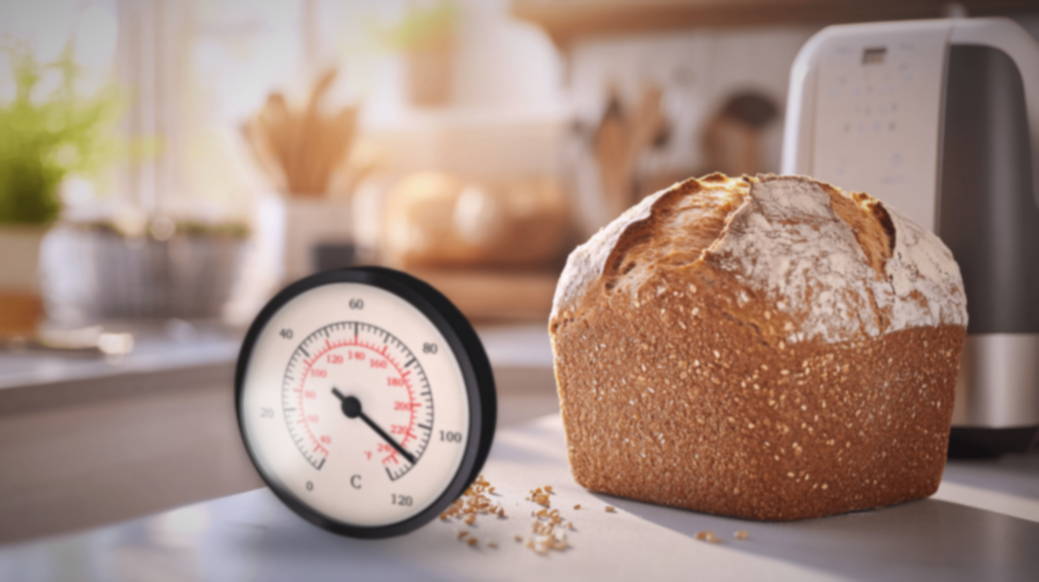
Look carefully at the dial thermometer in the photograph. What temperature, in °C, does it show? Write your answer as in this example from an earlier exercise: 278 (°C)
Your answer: 110 (°C)
